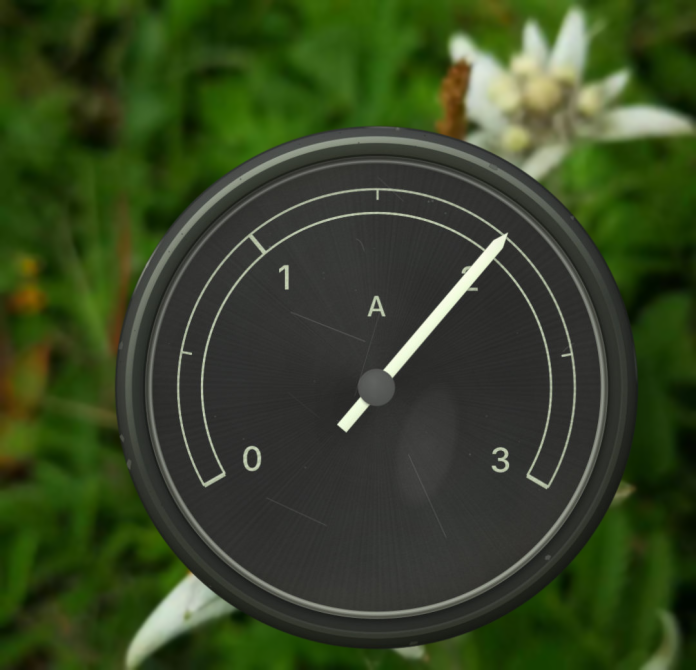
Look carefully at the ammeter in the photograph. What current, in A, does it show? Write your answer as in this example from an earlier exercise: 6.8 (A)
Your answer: 2 (A)
